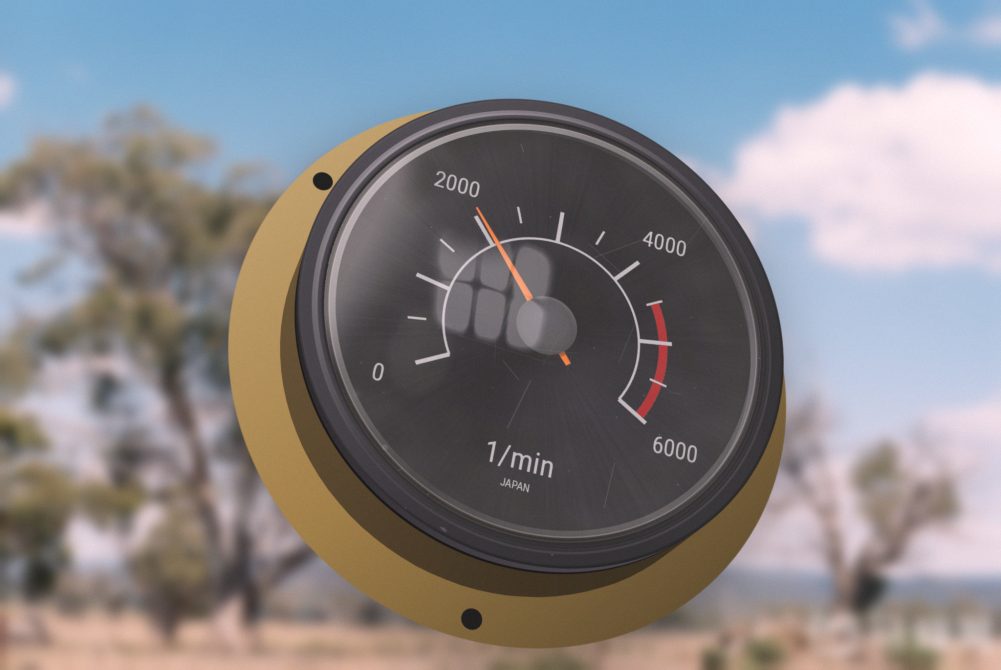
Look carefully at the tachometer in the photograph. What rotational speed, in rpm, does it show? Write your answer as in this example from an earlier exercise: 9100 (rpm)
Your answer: 2000 (rpm)
